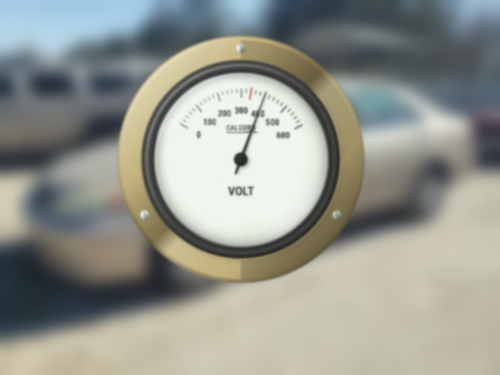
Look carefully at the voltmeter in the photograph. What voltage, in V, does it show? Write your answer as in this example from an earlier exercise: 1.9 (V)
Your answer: 400 (V)
